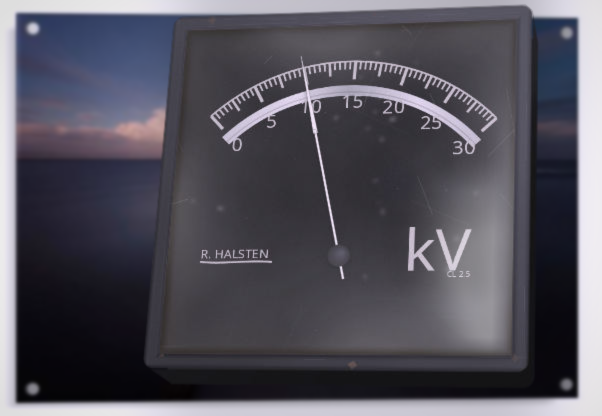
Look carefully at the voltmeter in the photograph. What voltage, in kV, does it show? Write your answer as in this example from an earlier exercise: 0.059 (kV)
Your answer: 10 (kV)
